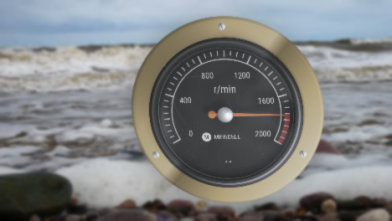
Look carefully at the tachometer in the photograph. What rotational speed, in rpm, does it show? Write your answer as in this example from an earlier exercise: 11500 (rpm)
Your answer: 1750 (rpm)
